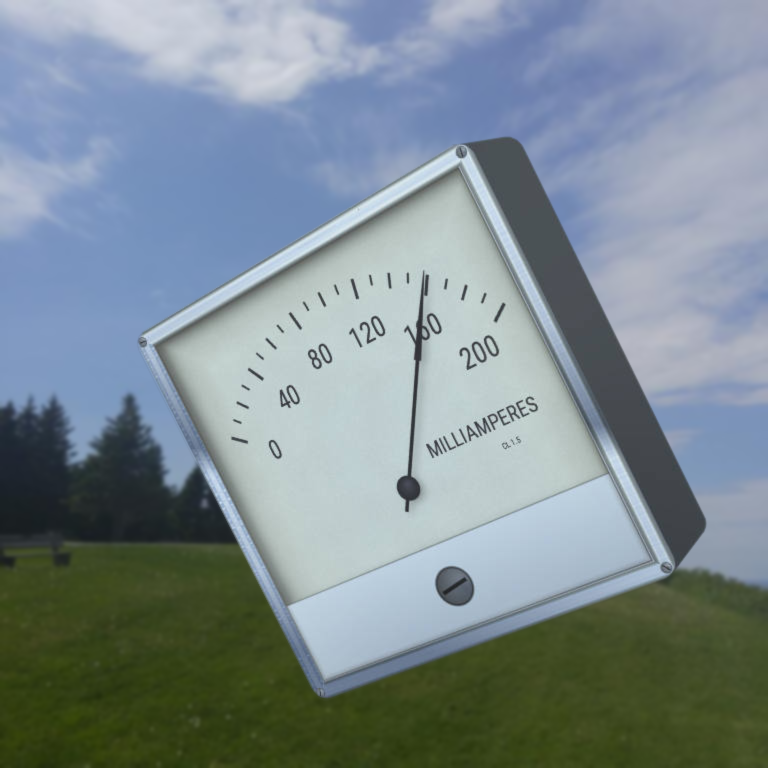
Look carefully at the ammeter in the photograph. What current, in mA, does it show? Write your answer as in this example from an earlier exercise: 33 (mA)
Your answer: 160 (mA)
